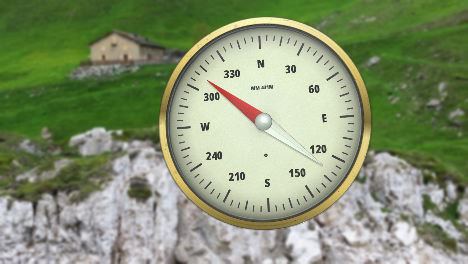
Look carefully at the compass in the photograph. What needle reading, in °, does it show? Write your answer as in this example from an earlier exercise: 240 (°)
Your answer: 310 (°)
